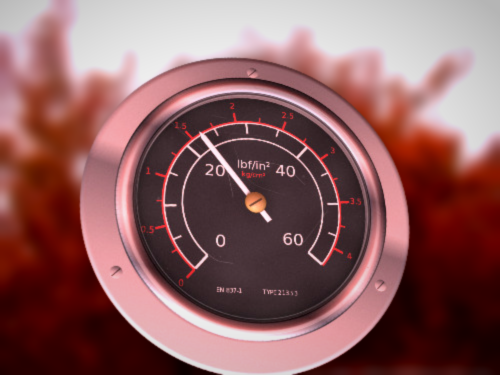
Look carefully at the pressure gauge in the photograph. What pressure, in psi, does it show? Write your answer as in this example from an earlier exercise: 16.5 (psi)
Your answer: 22.5 (psi)
